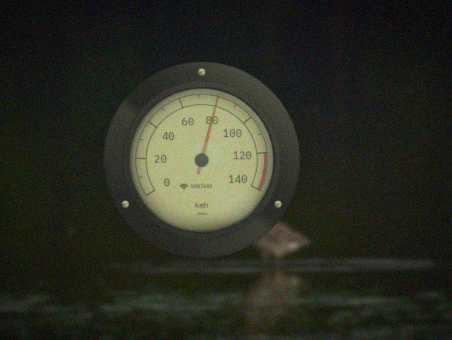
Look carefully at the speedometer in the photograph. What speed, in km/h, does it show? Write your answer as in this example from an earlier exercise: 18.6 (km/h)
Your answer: 80 (km/h)
